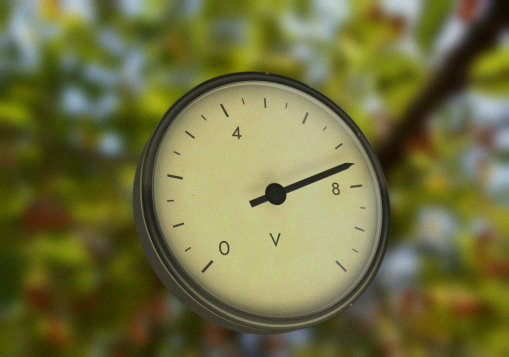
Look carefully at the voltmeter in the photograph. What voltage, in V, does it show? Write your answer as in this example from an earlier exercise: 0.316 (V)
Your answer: 7.5 (V)
